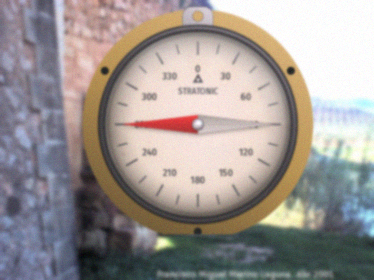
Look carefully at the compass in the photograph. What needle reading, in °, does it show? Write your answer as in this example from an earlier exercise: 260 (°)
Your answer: 270 (°)
